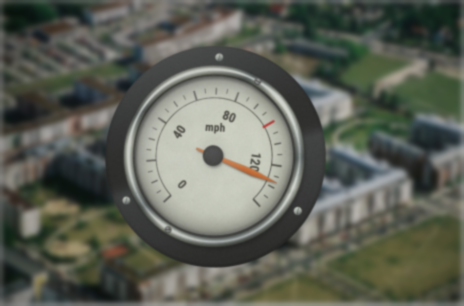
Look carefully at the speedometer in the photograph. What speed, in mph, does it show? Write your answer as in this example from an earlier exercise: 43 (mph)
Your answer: 127.5 (mph)
